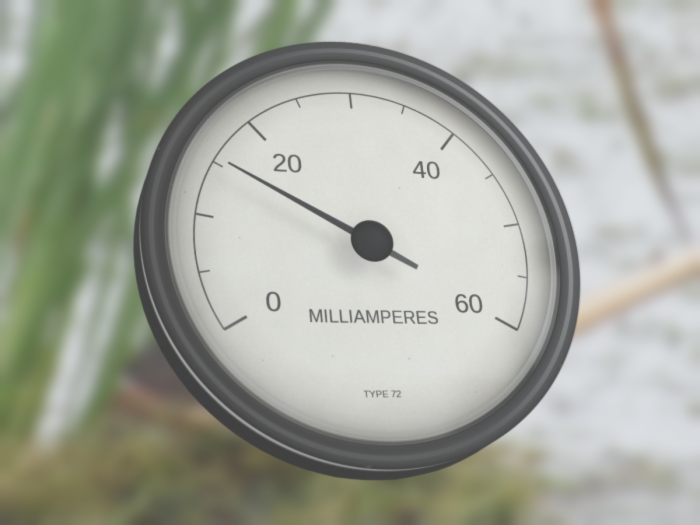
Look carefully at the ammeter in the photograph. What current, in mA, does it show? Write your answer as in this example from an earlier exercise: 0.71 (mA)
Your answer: 15 (mA)
